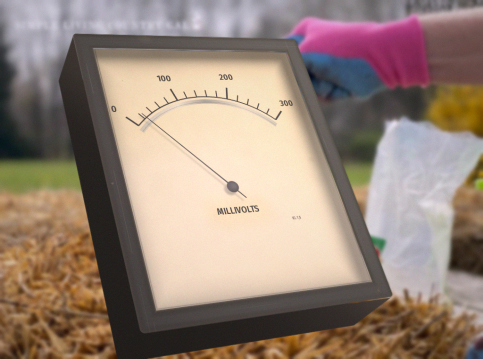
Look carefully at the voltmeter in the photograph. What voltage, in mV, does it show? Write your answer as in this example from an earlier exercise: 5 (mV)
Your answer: 20 (mV)
